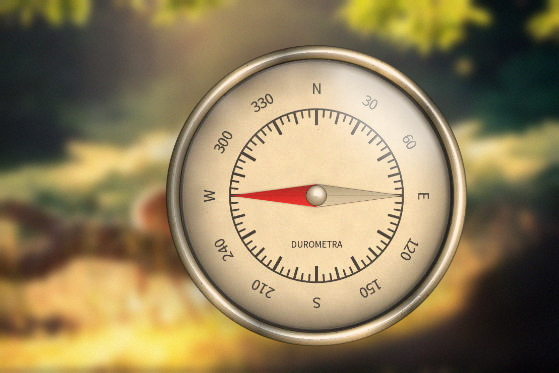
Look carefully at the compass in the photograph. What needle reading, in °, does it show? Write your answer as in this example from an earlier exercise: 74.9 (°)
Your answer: 270 (°)
